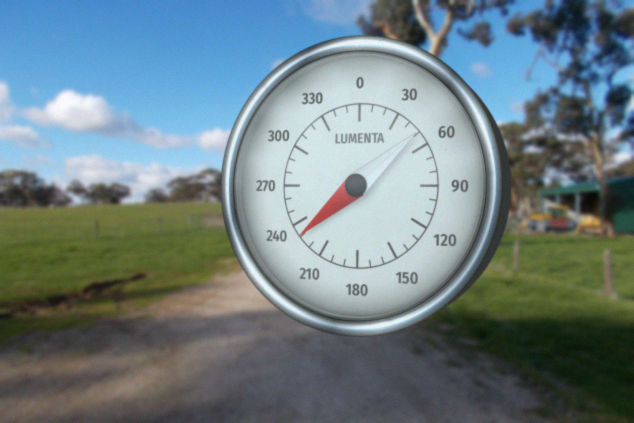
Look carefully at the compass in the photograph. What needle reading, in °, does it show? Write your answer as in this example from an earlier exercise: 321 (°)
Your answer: 230 (°)
